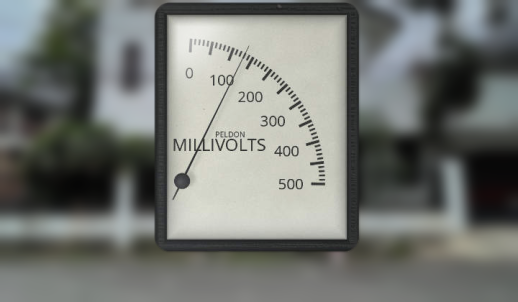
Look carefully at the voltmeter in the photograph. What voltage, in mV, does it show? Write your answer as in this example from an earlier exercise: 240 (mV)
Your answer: 130 (mV)
